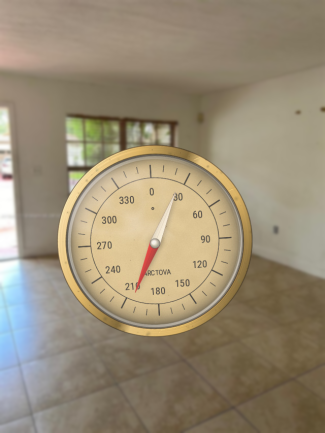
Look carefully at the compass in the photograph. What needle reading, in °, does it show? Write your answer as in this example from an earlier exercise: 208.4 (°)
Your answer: 205 (°)
